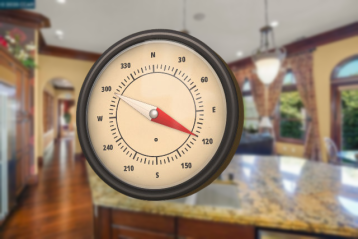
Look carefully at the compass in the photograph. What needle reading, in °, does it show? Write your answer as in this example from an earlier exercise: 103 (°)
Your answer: 120 (°)
